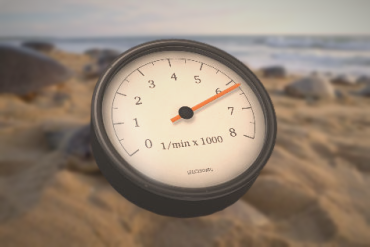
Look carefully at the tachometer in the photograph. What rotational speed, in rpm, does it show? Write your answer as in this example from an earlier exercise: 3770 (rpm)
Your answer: 6250 (rpm)
